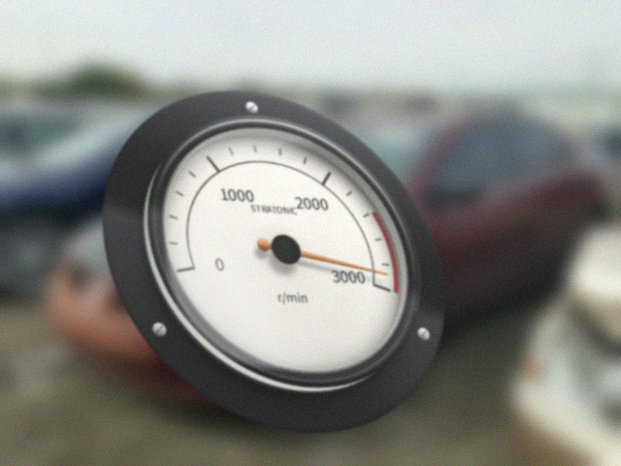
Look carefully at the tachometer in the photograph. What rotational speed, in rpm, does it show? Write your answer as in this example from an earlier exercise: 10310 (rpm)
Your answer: 2900 (rpm)
